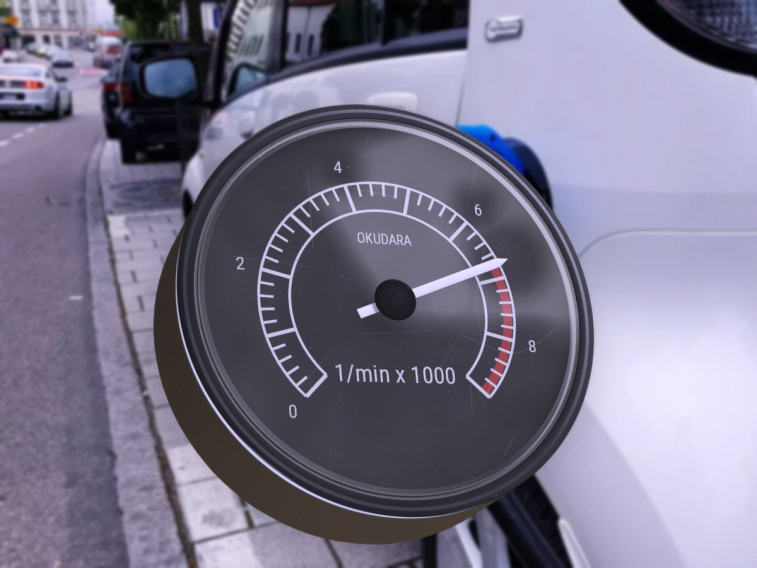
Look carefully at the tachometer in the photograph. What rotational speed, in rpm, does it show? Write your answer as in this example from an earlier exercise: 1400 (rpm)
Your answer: 6800 (rpm)
